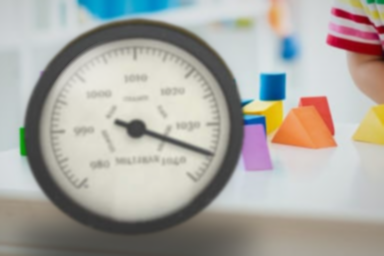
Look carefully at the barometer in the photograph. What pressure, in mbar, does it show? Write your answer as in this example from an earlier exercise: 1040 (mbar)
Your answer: 1035 (mbar)
